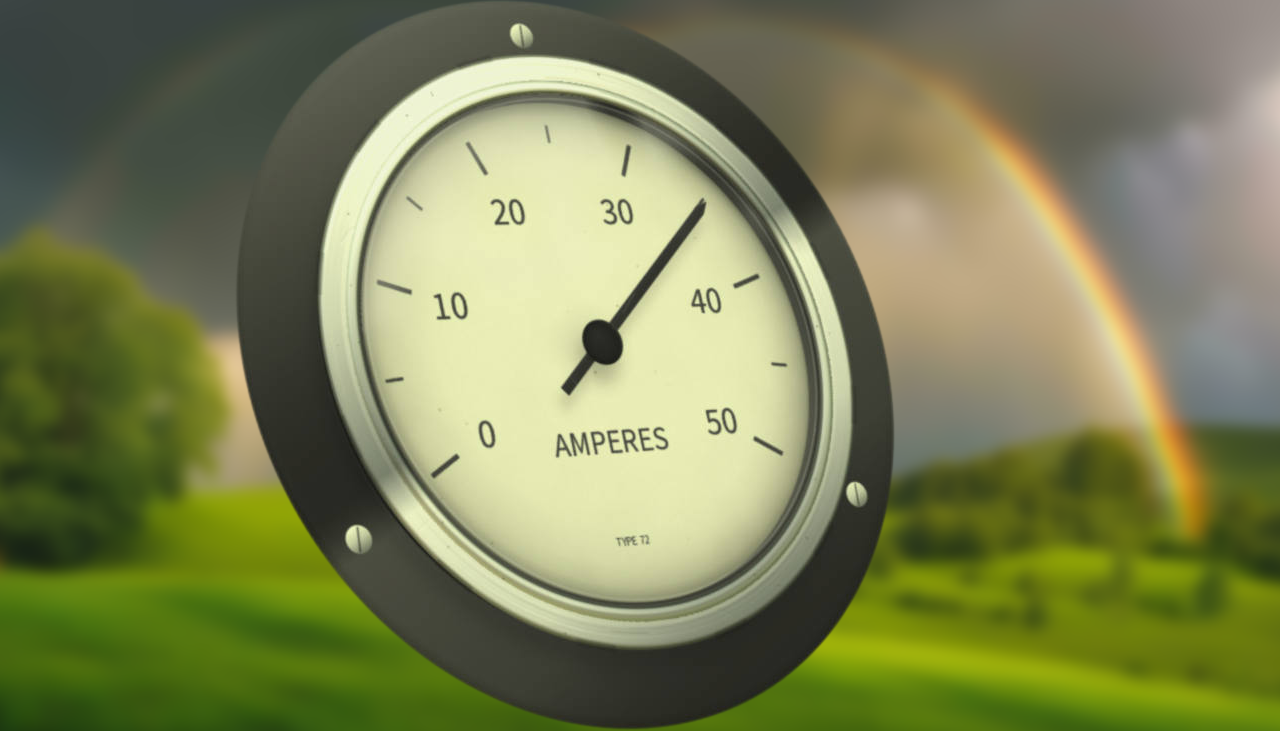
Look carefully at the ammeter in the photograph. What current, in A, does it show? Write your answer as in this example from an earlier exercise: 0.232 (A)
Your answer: 35 (A)
